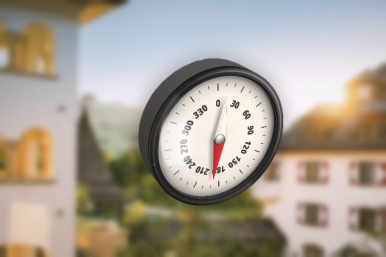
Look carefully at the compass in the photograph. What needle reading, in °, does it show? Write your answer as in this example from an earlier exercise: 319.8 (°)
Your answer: 190 (°)
